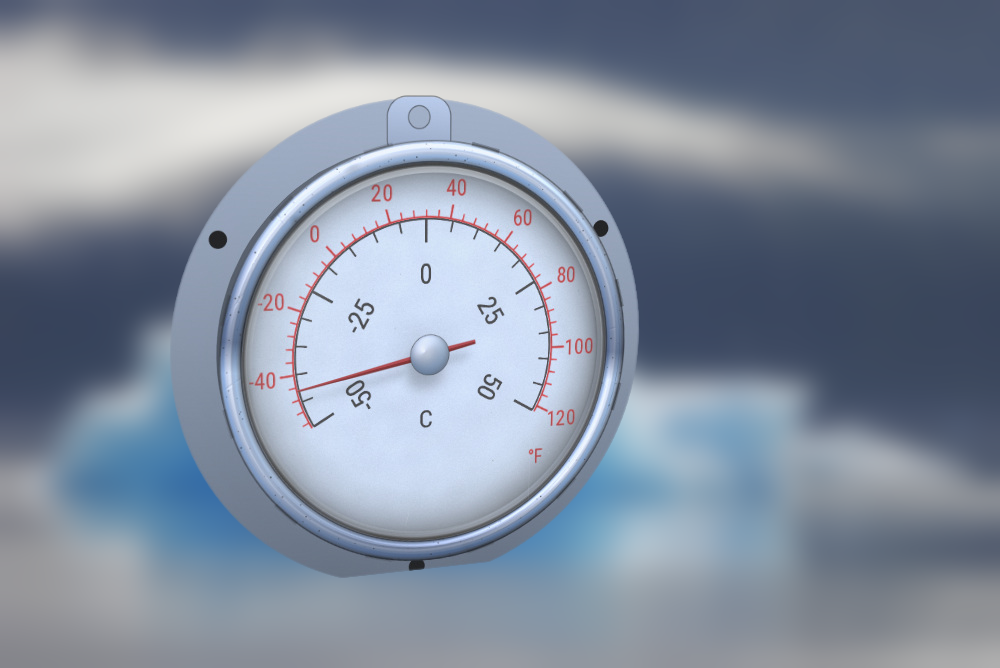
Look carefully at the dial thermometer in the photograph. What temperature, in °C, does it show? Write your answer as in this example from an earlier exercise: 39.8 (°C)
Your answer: -42.5 (°C)
